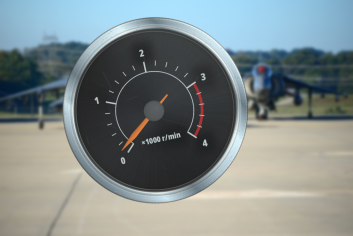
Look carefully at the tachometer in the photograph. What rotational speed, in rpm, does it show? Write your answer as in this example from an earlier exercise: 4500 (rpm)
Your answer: 100 (rpm)
